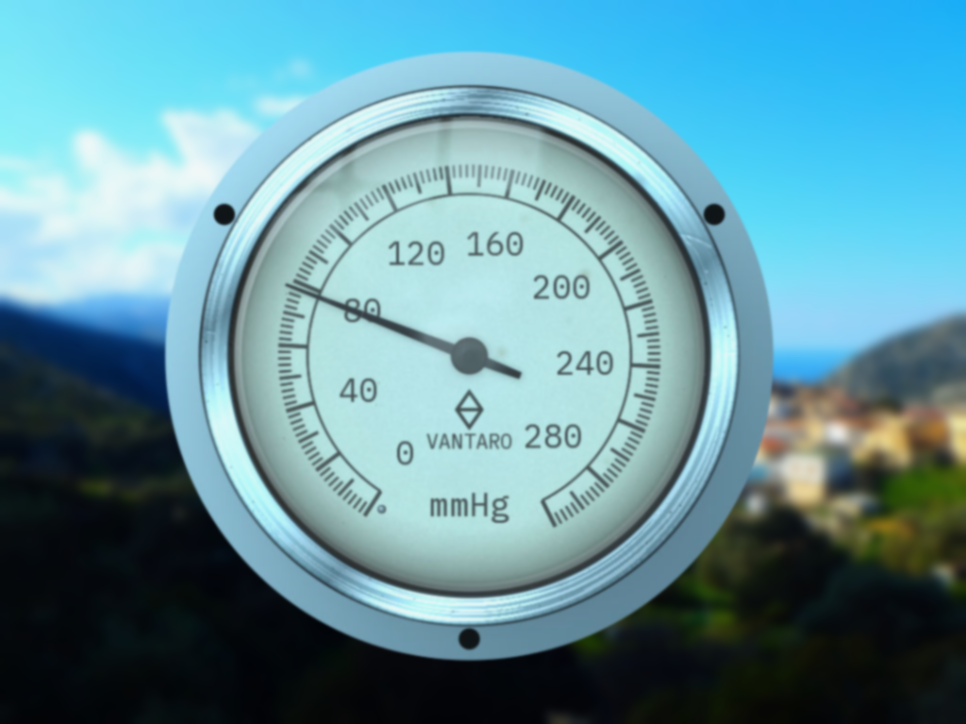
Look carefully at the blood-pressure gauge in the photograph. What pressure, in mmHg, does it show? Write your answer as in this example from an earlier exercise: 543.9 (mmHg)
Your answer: 78 (mmHg)
